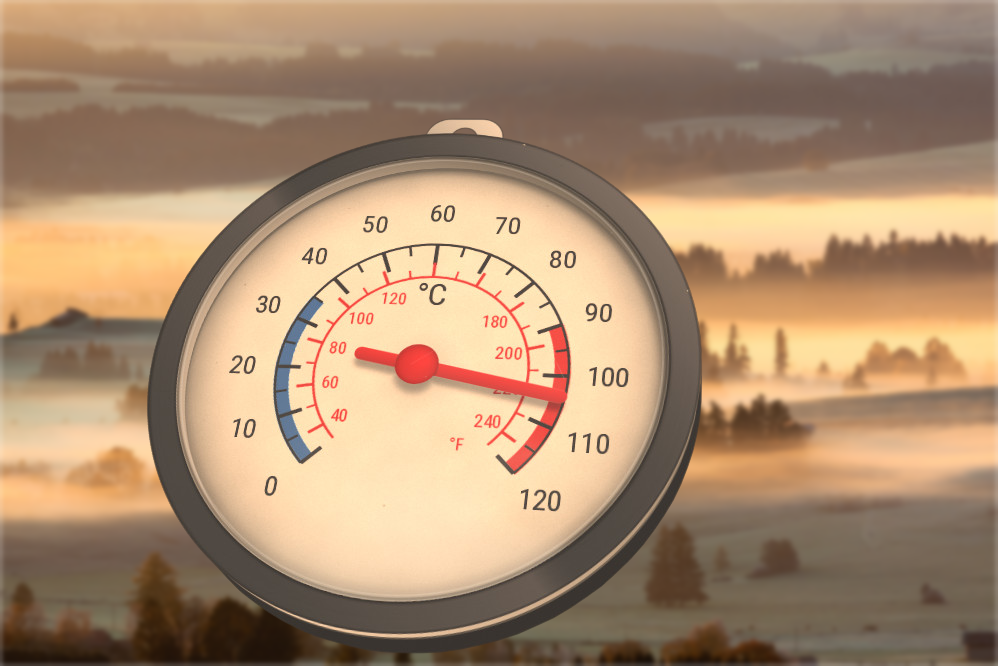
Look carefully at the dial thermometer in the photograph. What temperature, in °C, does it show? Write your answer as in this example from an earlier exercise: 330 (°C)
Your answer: 105 (°C)
